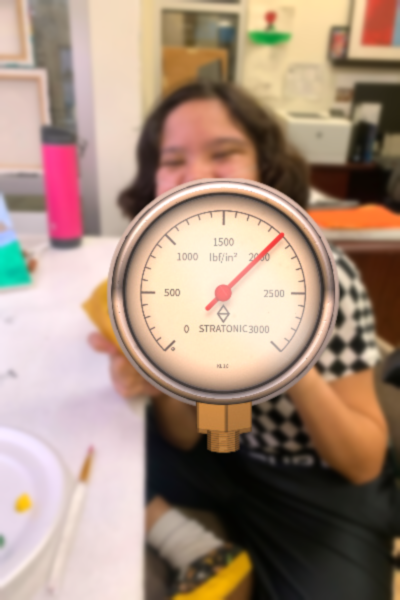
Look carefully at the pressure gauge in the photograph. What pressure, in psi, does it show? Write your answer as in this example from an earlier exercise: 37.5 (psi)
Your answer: 2000 (psi)
